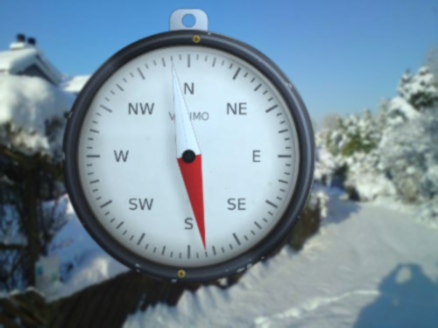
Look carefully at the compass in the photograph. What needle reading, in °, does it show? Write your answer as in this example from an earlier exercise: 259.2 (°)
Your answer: 170 (°)
